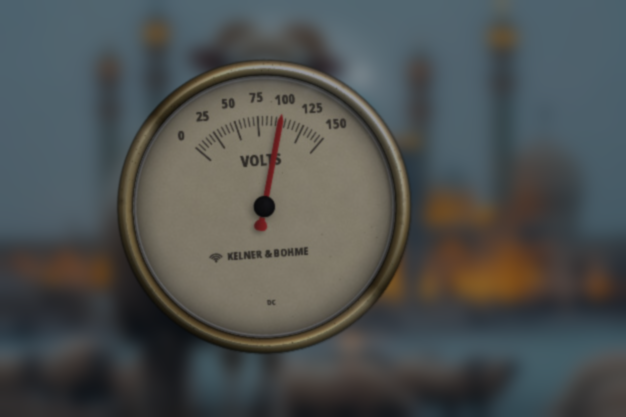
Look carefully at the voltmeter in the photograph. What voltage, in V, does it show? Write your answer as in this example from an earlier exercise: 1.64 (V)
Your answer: 100 (V)
